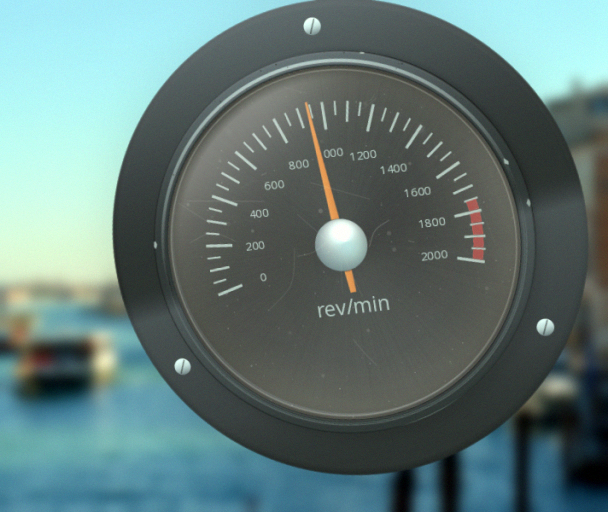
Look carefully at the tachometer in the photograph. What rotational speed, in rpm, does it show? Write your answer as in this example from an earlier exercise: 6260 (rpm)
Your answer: 950 (rpm)
